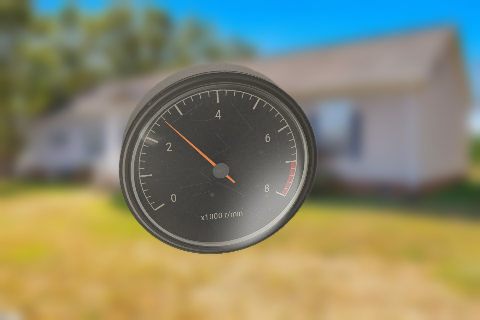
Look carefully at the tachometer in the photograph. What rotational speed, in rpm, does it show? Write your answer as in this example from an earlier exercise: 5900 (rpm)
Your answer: 2600 (rpm)
